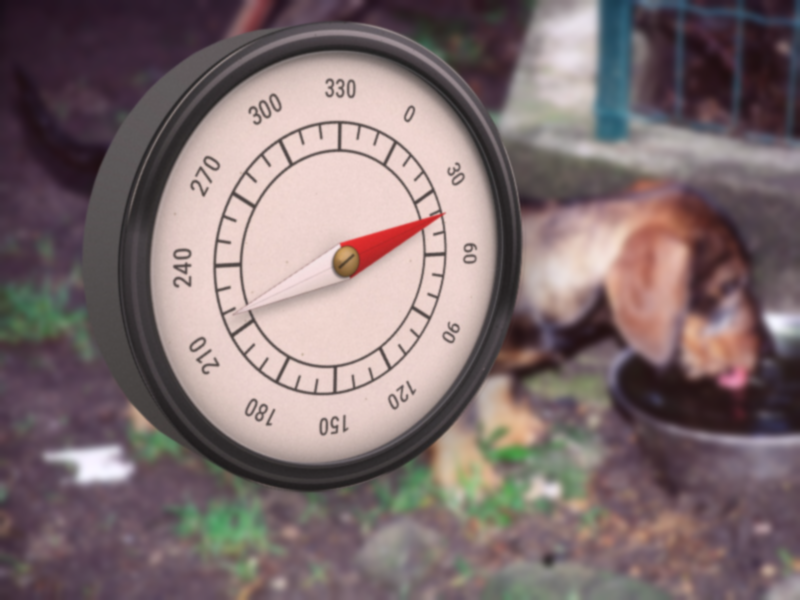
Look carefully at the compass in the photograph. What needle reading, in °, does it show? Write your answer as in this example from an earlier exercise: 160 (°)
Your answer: 40 (°)
